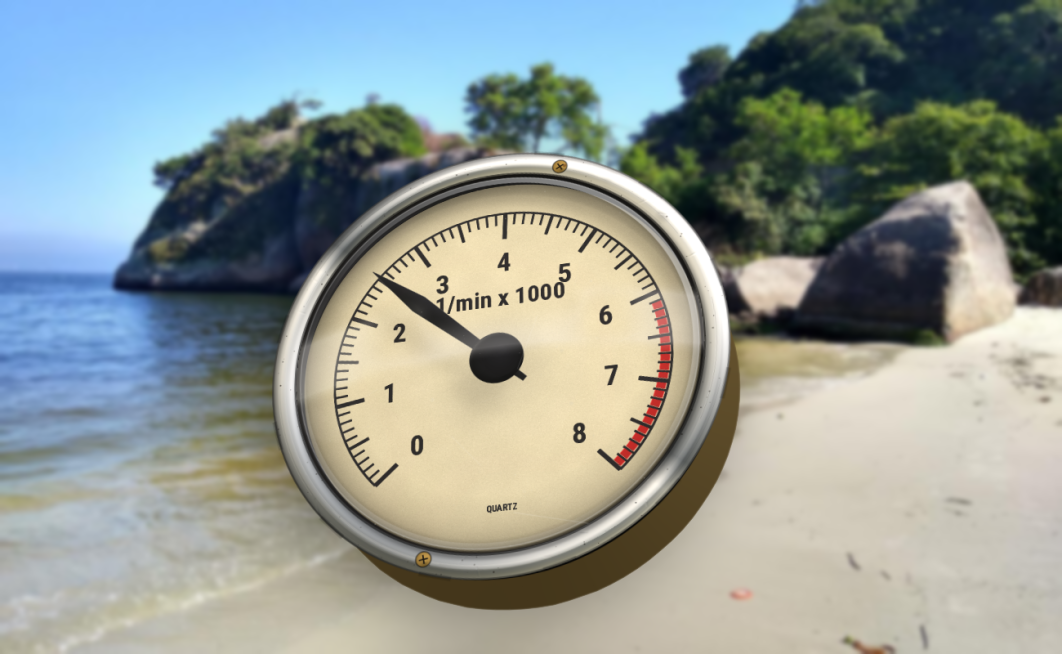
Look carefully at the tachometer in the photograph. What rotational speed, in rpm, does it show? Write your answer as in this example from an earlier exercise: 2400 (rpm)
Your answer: 2500 (rpm)
